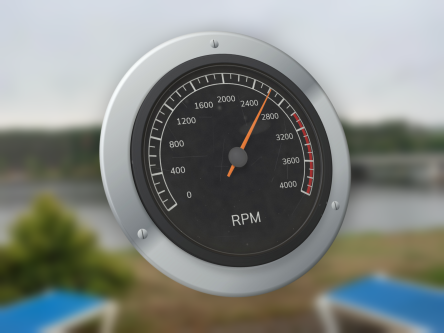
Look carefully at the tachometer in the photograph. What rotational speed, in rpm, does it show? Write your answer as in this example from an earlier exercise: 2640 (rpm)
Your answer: 2600 (rpm)
